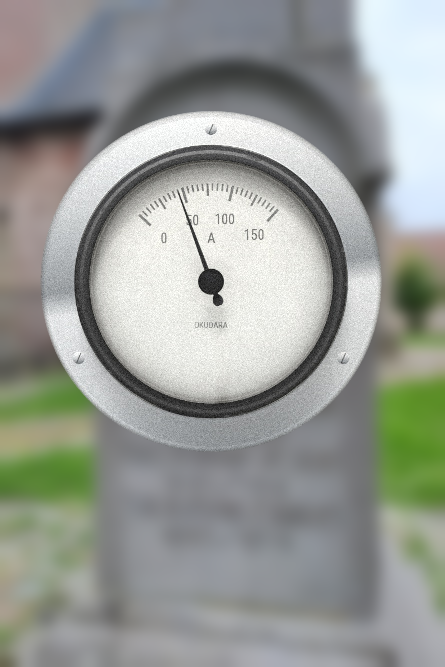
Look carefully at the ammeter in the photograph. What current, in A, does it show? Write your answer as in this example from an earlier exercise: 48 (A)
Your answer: 45 (A)
